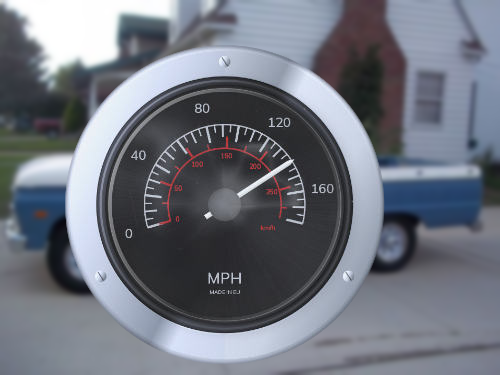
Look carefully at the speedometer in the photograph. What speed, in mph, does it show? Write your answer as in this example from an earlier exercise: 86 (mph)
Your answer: 140 (mph)
